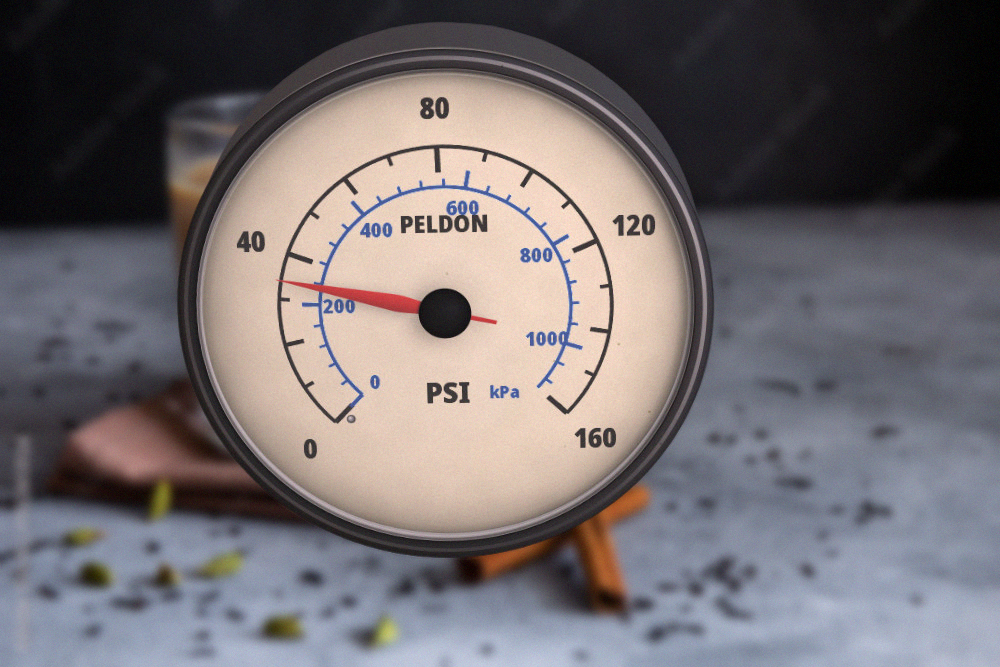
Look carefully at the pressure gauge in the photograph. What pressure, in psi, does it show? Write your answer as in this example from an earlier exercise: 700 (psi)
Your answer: 35 (psi)
